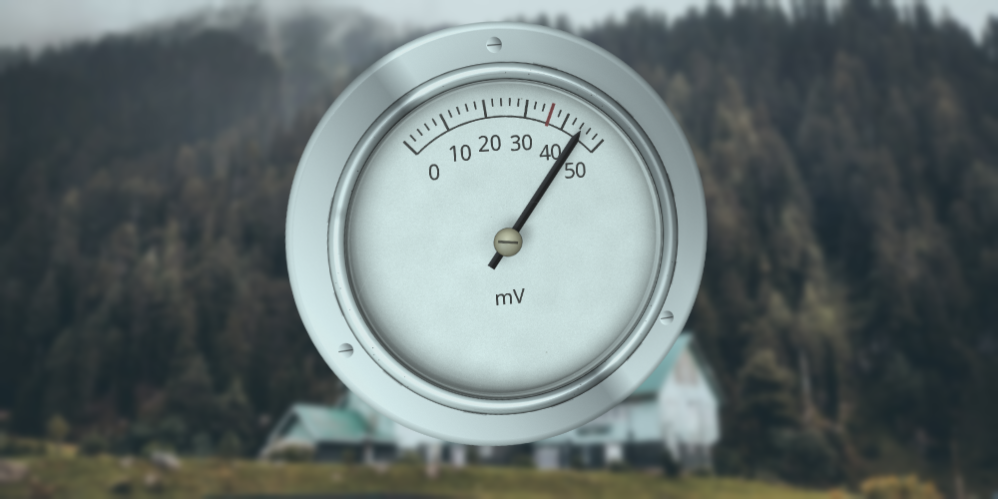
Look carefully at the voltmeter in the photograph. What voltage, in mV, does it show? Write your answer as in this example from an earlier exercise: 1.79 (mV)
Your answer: 44 (mV)
